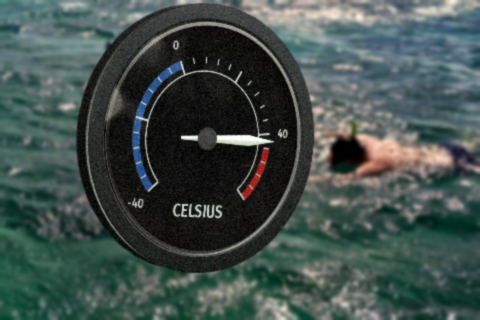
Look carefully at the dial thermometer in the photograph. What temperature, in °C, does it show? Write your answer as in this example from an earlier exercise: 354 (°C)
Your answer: 42 (°C)
